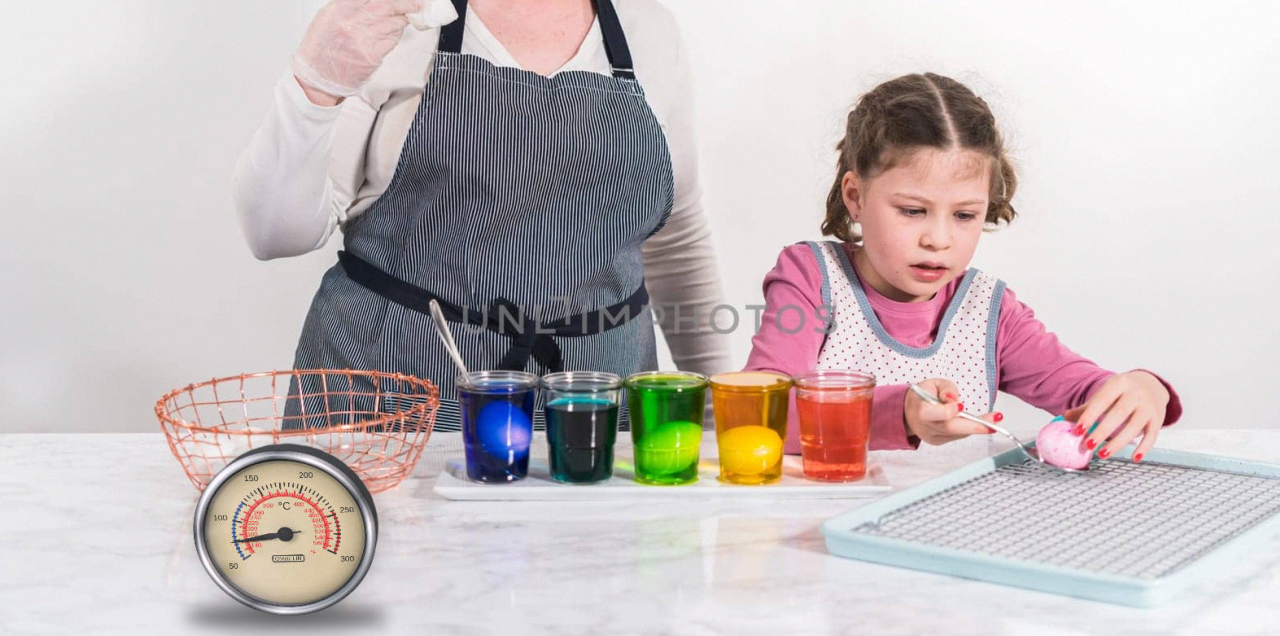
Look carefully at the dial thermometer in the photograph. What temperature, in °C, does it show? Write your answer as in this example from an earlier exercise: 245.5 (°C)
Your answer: 75 (°C)
